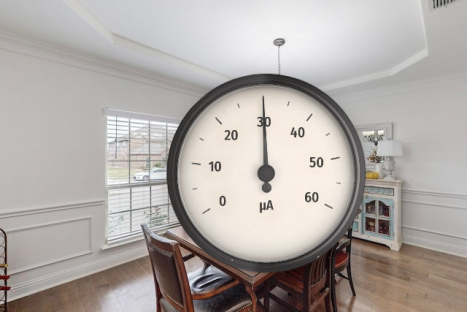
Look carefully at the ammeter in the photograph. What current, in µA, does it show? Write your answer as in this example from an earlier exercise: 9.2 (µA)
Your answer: 30 (µA)
